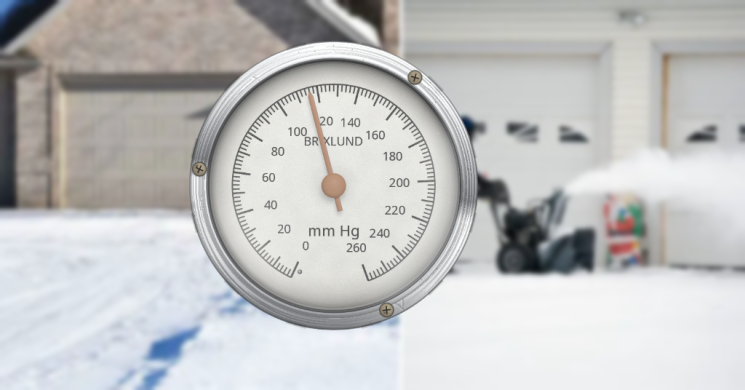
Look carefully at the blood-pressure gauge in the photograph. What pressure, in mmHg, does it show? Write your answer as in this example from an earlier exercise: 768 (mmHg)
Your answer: 116 (mmHg)
